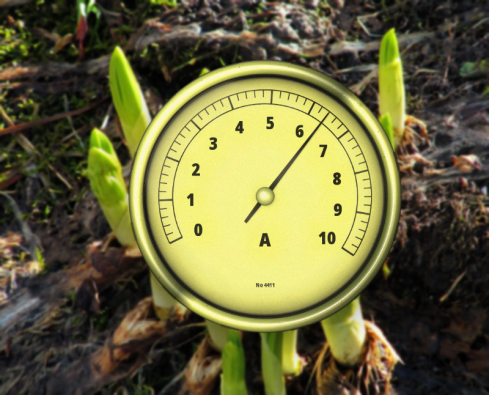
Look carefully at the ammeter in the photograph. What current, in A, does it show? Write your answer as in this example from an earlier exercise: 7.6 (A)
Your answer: 6.4 (A)
